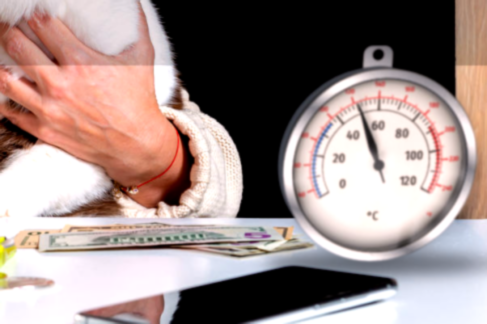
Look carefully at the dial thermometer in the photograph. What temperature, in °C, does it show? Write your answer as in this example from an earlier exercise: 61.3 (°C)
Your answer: 50 (°C)
